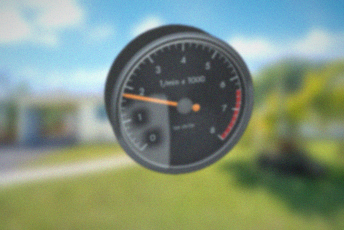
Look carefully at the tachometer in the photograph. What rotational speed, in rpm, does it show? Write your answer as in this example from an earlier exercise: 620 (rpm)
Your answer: 1800 (rpm)
